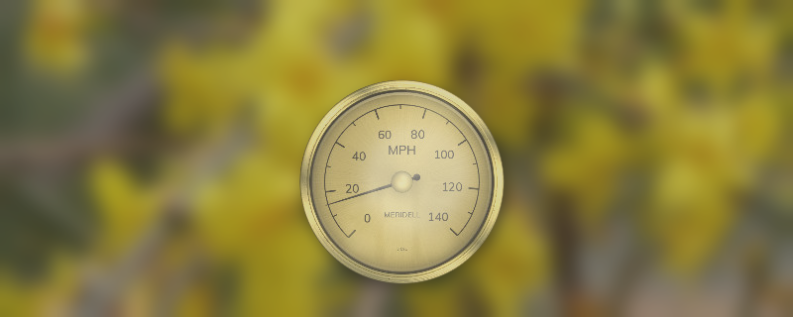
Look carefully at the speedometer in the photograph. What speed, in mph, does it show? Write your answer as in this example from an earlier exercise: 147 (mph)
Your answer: 15 (mph)
